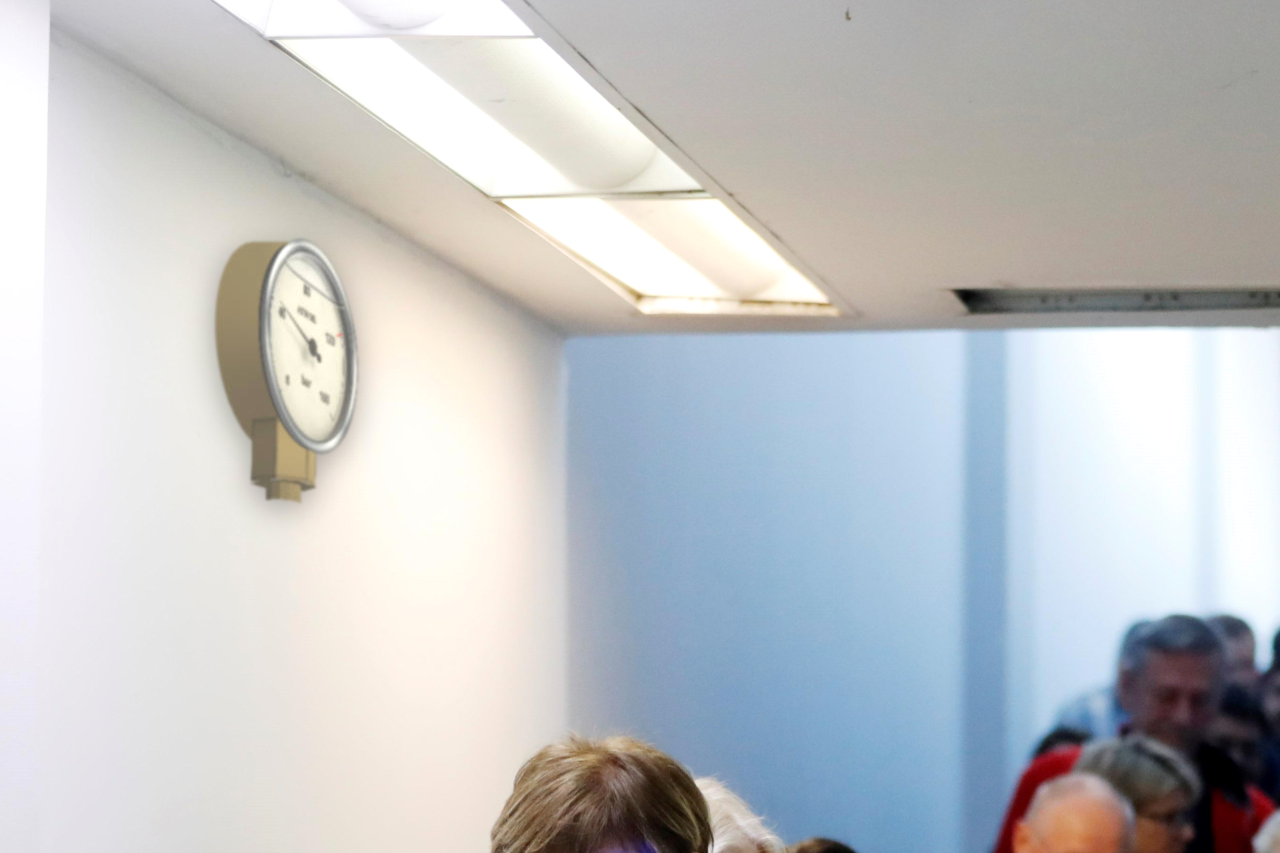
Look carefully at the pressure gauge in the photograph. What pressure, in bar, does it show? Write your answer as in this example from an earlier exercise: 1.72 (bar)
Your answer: 40 (bar)
